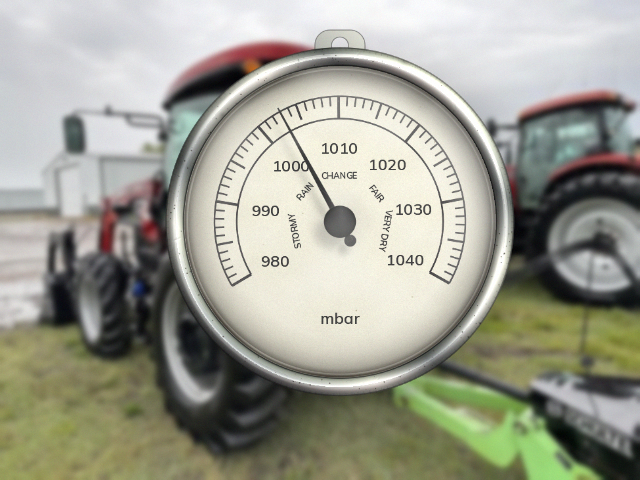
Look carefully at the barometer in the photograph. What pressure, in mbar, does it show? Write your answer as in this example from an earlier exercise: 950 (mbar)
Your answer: 1003 (mbar)
